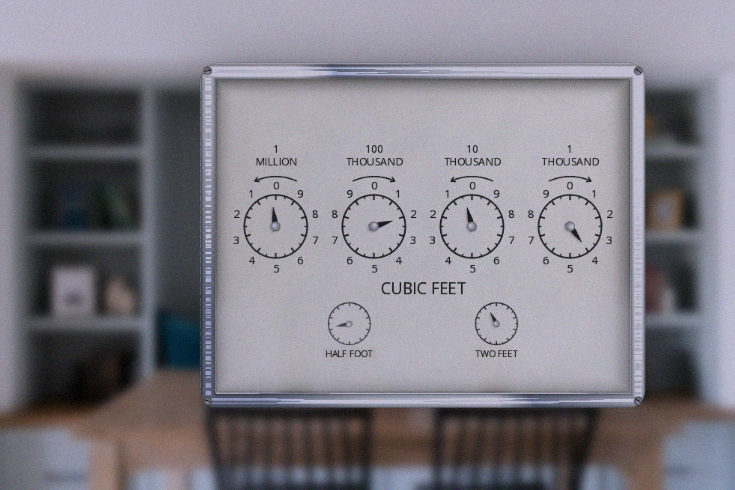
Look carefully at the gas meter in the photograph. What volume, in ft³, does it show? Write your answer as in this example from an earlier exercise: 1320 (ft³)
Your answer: 20400 (ft³)
